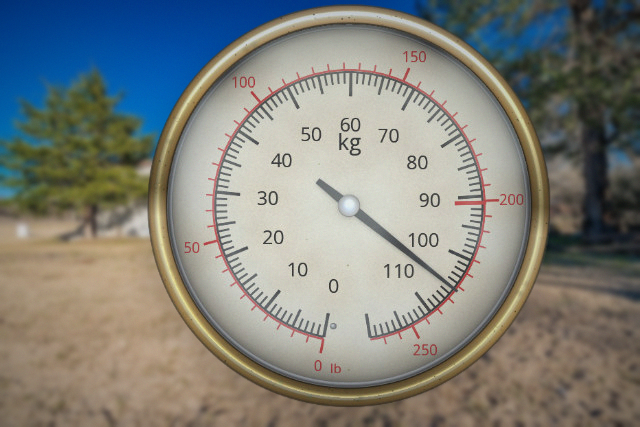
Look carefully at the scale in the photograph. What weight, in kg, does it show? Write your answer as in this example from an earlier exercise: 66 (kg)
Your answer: 105 (kg)
